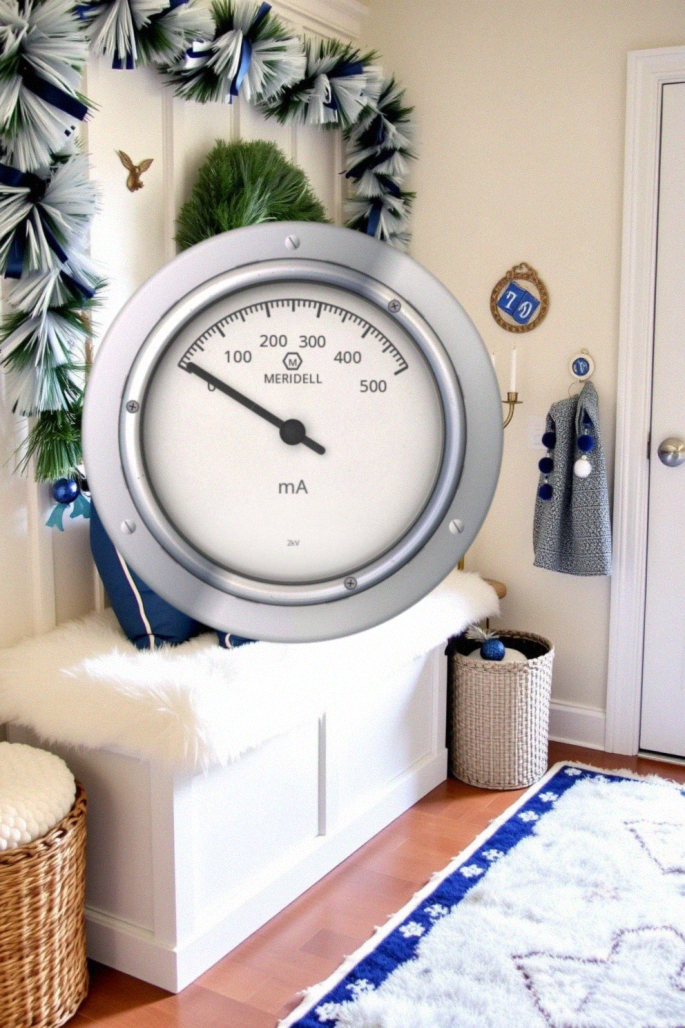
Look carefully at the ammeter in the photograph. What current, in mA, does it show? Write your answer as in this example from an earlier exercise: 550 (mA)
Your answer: 10 (mA)
